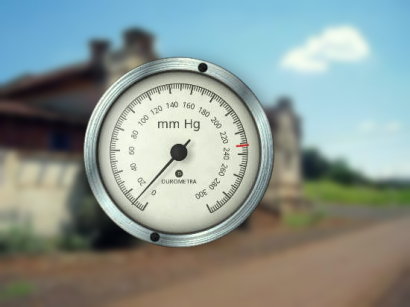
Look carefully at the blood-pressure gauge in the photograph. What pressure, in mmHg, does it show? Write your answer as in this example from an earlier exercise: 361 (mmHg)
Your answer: 10 (mmHg)
